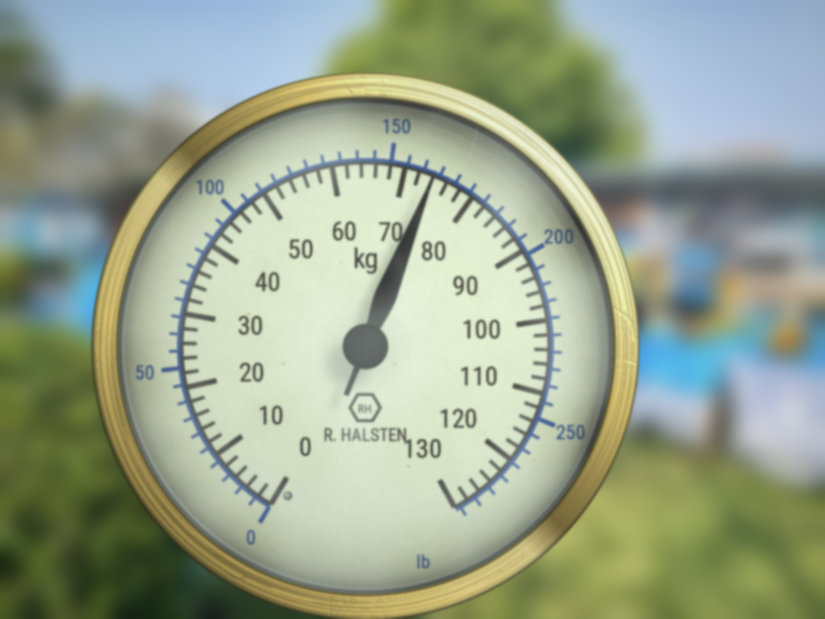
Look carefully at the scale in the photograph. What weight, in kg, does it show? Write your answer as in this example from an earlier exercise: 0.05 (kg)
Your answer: 74 (kg)
